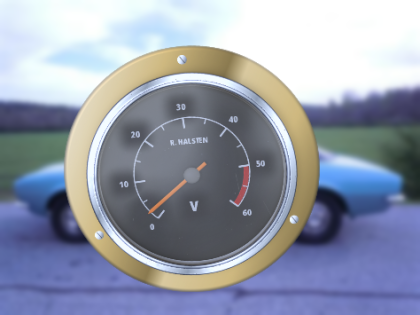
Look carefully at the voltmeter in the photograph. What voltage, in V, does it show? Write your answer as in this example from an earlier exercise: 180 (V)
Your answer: 2.5 (V)
